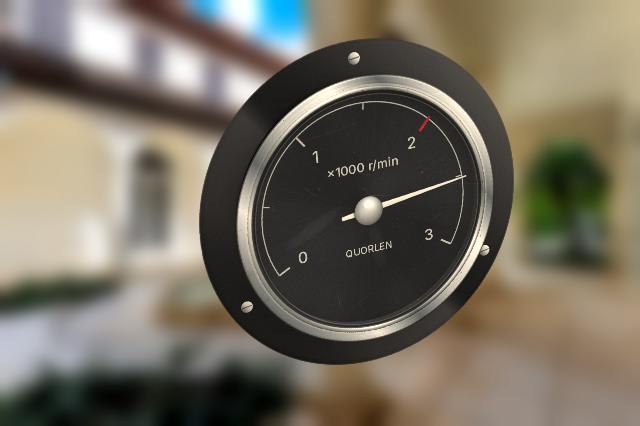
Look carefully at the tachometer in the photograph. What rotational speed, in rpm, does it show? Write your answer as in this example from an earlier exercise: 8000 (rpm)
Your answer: 2500 (rpm)
